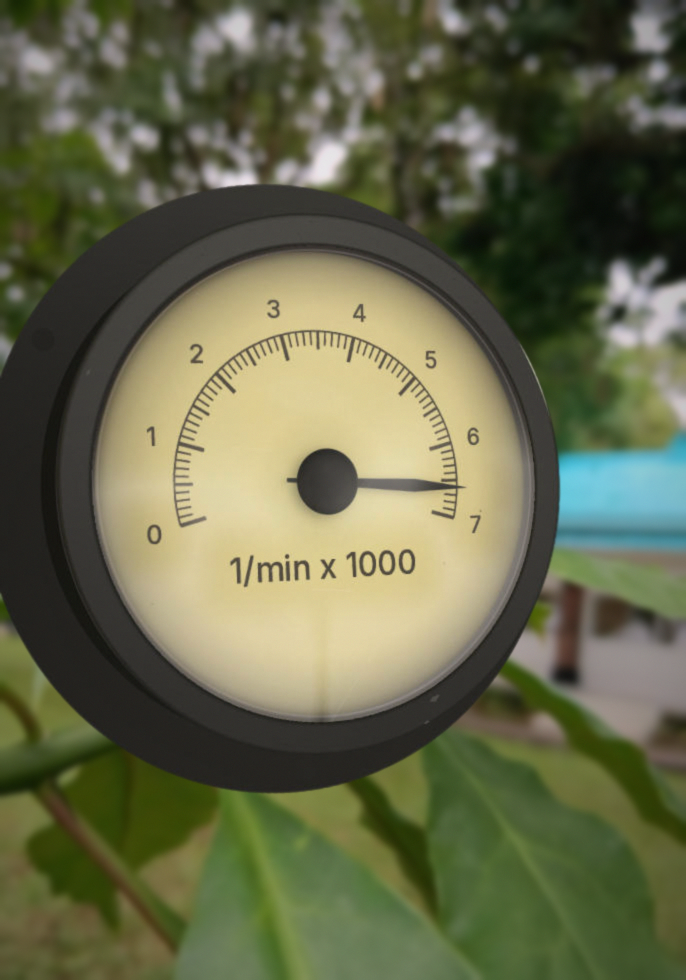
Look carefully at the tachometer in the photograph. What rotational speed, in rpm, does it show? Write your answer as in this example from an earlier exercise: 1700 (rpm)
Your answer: 6600 (rpm)
